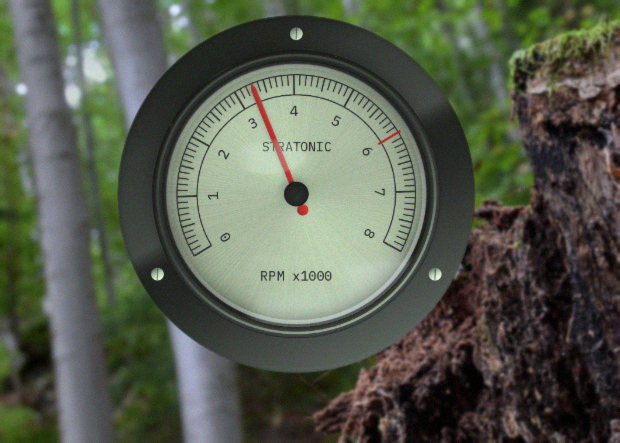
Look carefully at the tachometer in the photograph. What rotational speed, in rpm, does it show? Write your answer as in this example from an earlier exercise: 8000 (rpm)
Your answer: 3300 (rpm)
